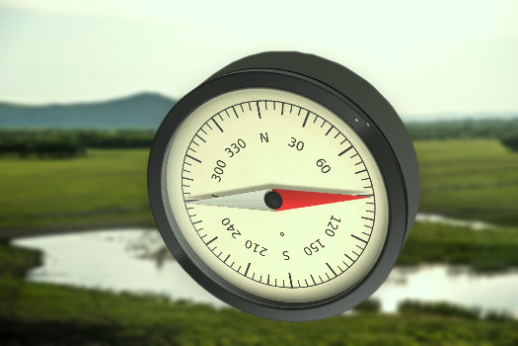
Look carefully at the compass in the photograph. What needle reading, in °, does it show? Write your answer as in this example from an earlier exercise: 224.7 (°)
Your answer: 90 (°)
